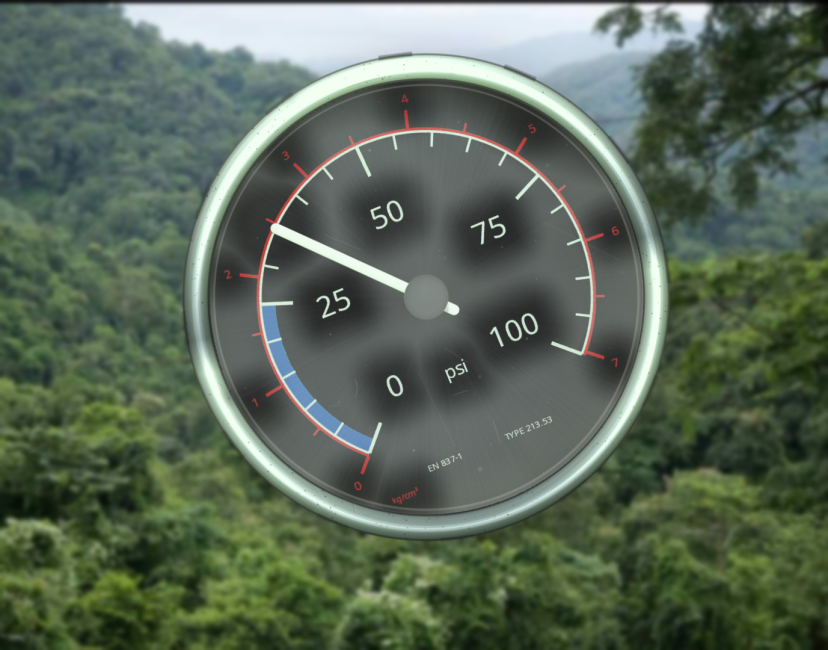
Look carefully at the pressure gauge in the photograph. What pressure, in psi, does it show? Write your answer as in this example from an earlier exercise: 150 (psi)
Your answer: 35 (psi)
